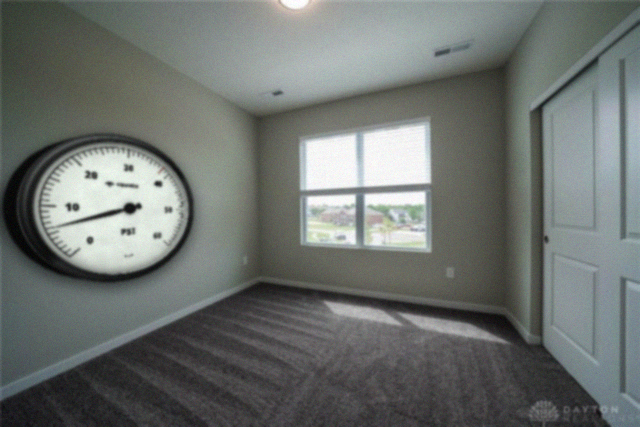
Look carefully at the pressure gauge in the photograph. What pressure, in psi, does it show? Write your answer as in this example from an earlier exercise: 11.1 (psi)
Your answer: 6 (psi)
